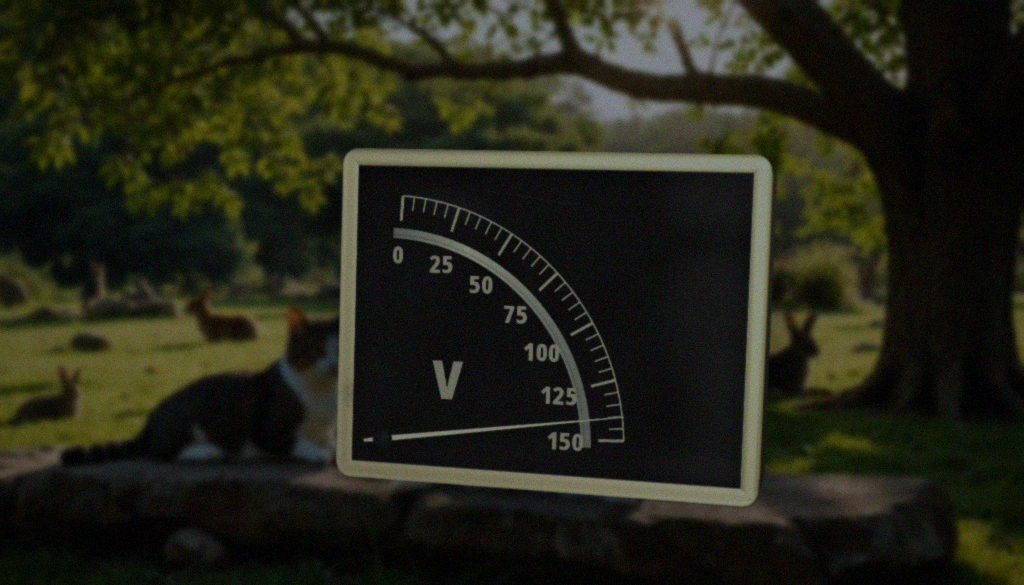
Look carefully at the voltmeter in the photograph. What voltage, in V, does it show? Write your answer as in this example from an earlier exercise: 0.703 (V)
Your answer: 140 (V)
